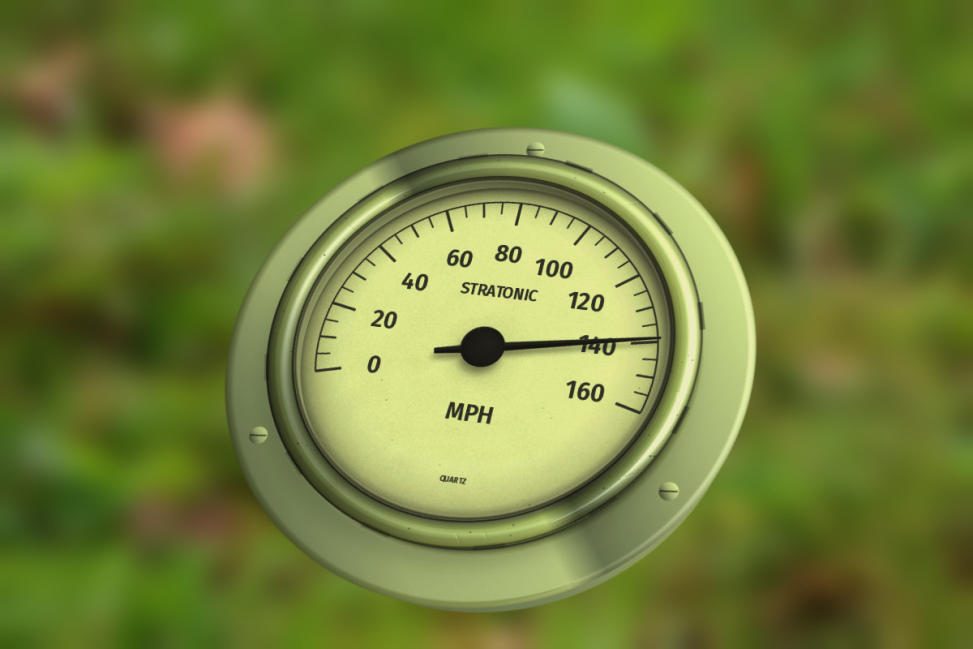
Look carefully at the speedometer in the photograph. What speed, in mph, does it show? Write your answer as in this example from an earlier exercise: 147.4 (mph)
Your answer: 140 (mph)
